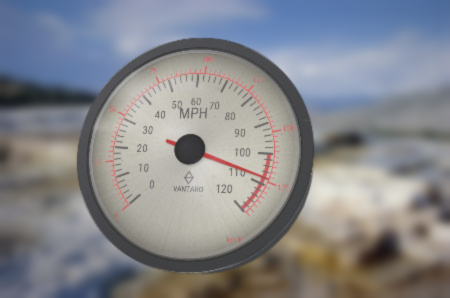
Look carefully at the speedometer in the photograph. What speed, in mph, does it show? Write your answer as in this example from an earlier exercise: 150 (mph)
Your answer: 108 (mph)
